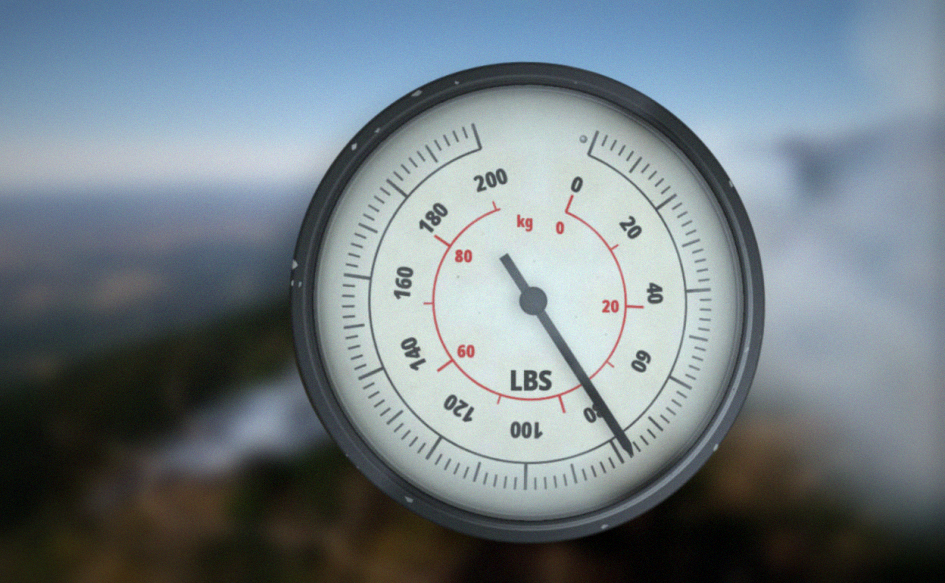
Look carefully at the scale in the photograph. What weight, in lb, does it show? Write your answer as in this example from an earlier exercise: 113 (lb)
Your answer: 78 (lb)
